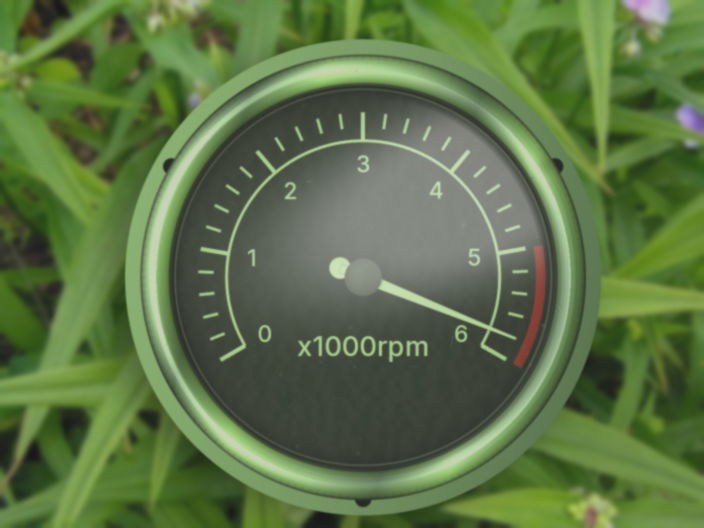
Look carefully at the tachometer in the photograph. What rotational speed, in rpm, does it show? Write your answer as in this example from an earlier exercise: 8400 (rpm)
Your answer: 5800 (rpm)
